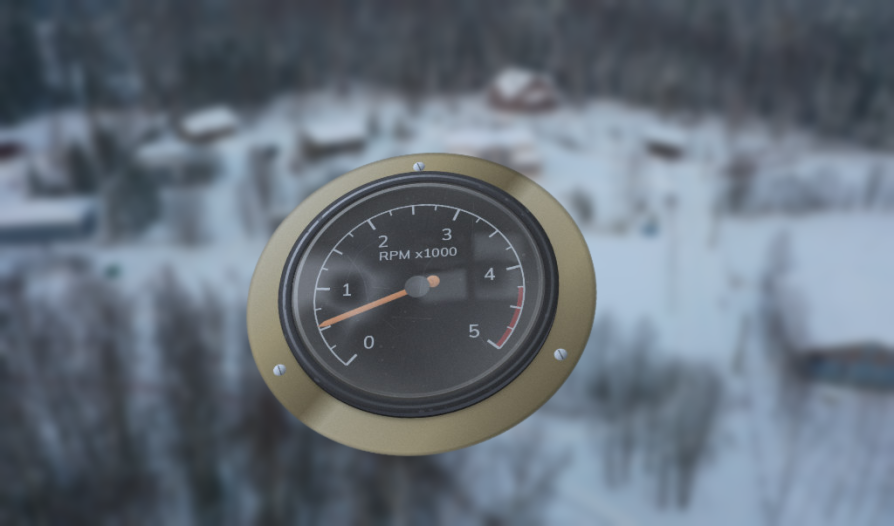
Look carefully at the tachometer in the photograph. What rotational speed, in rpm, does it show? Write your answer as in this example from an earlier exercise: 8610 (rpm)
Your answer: 500 (rpm)
